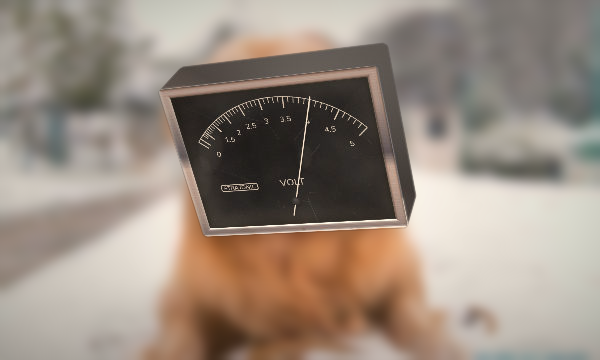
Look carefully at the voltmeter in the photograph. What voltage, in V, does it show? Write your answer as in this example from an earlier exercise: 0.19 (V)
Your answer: 4 (V)
